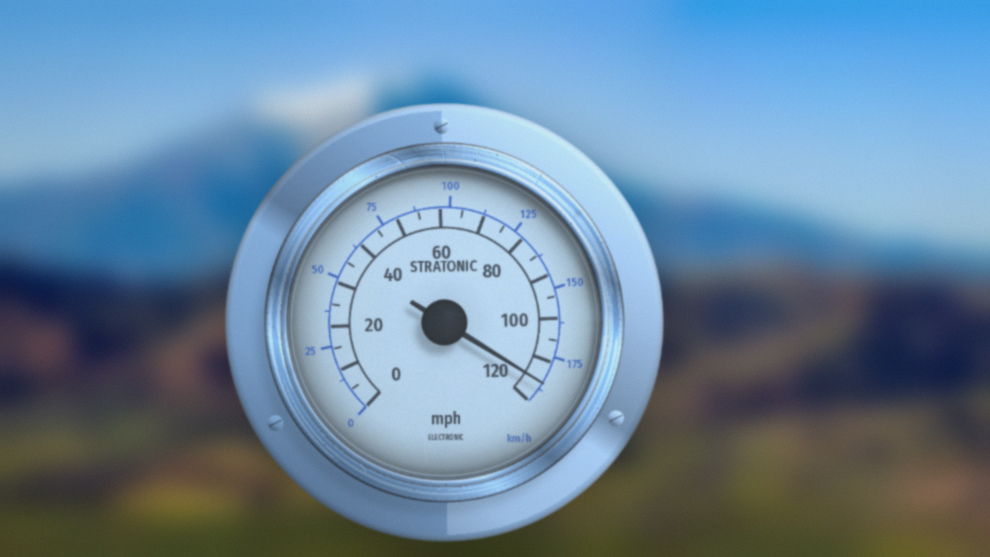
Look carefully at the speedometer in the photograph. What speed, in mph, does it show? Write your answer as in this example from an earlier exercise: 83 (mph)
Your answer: 115 (mph)
